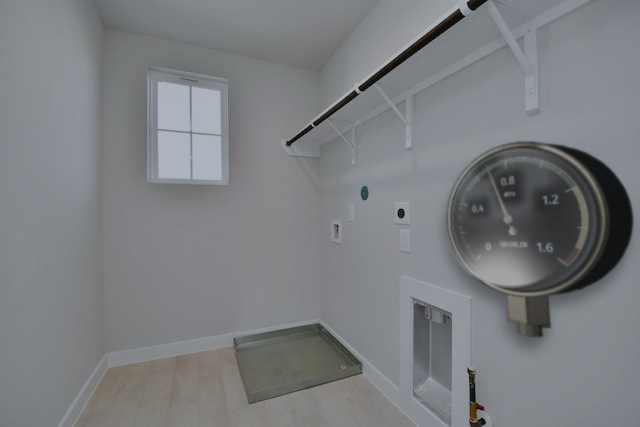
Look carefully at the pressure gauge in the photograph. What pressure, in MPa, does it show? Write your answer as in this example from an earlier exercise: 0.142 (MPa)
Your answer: 0.7 (MPa)
